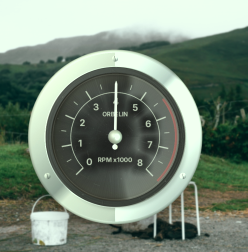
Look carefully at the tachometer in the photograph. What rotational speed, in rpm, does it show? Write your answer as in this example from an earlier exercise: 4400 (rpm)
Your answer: 4000 (rpm)
